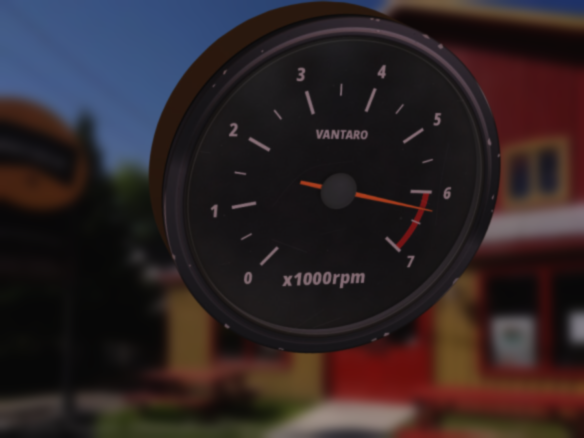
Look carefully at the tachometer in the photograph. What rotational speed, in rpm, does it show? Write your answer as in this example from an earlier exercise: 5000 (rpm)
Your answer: 6250 (rpm)
